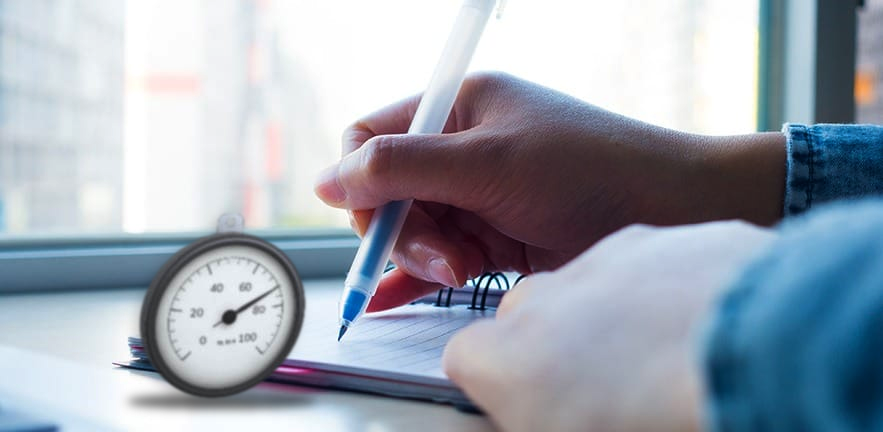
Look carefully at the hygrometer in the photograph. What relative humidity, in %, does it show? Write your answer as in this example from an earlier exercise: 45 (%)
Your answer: 72 (%)
